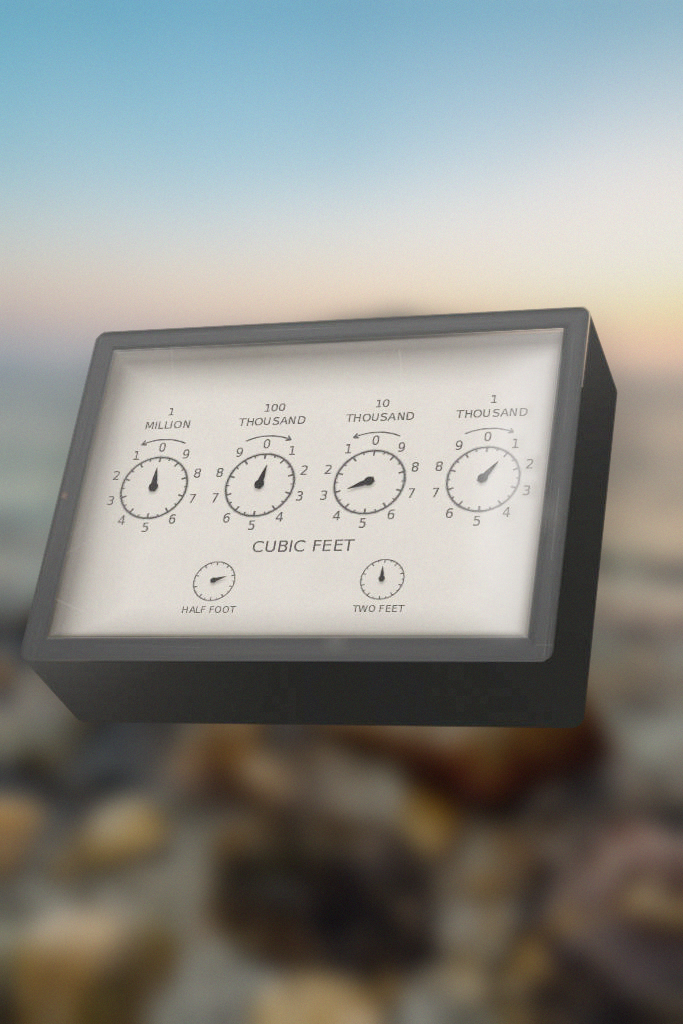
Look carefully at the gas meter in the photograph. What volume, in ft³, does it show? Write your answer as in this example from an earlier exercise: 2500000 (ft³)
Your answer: 3100 (ft³)
